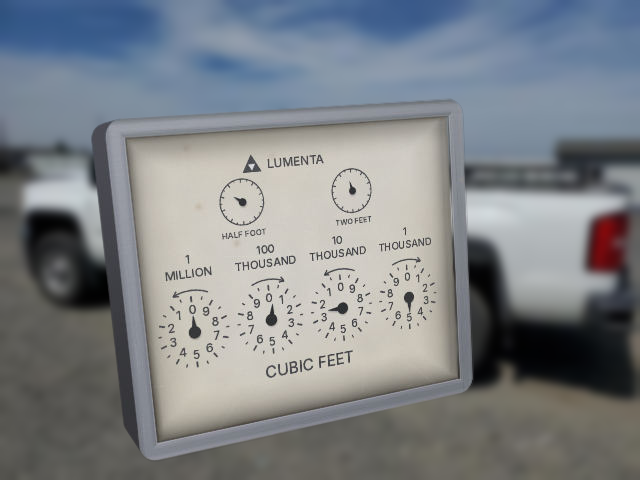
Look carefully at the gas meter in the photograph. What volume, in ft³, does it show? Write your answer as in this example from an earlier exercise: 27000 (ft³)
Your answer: 2500 (ft³)
